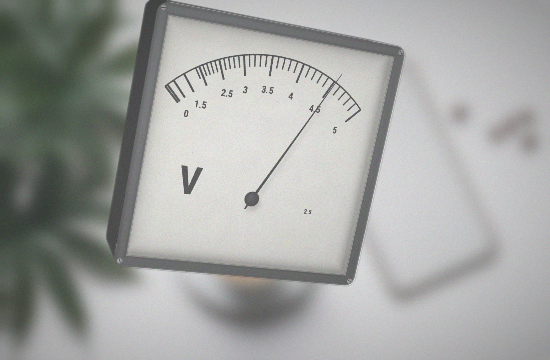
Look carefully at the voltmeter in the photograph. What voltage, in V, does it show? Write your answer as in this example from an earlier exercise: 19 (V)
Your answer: 4.5 (V)
